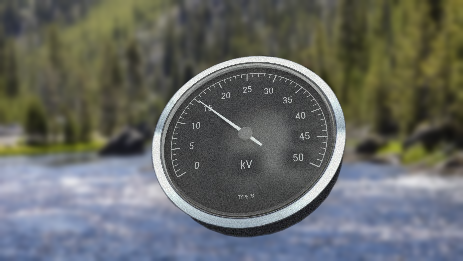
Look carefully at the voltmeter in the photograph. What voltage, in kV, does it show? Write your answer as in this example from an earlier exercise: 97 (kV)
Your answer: 15 (kV)
